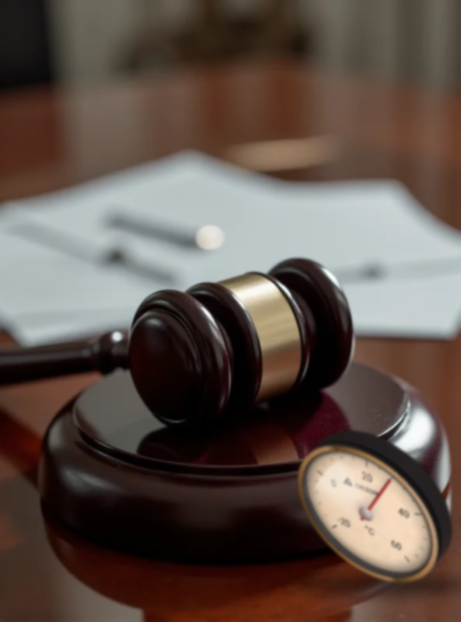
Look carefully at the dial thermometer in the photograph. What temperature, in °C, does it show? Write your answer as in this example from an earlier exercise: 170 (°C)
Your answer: 28 (°C)
